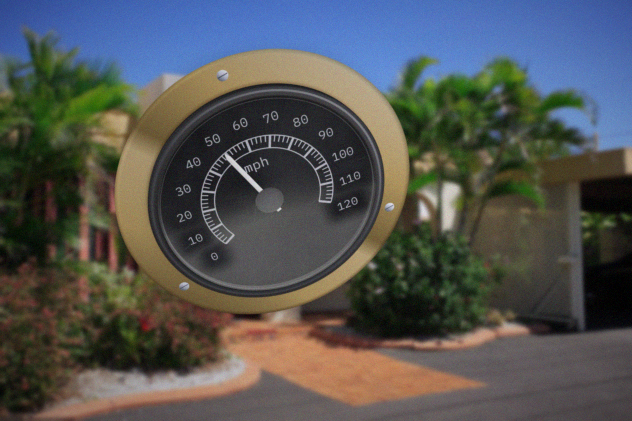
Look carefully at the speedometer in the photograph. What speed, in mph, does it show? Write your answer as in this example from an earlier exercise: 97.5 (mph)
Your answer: 50 (mph)
